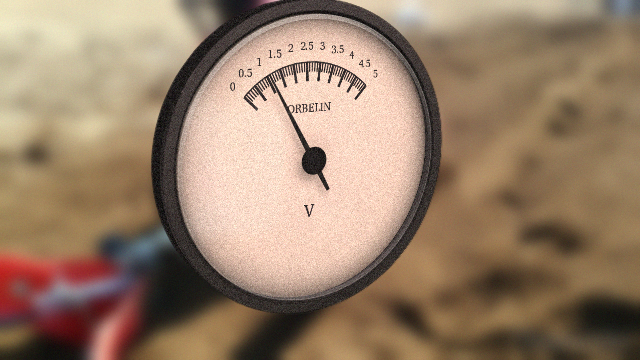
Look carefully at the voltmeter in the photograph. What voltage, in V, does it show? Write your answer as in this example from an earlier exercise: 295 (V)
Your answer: 1 (V)
